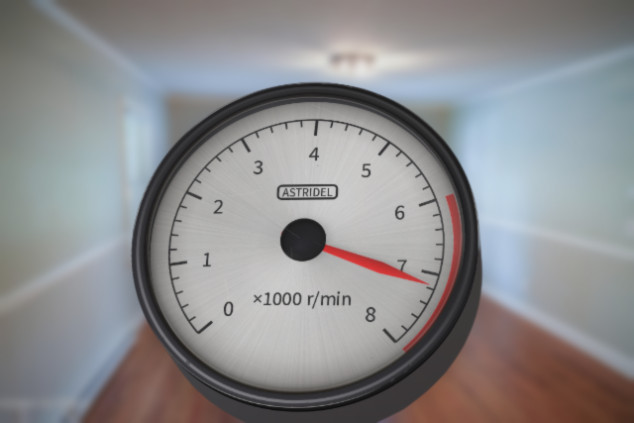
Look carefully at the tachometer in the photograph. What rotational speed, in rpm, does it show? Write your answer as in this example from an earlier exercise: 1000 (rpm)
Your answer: 7200 (rpm)
